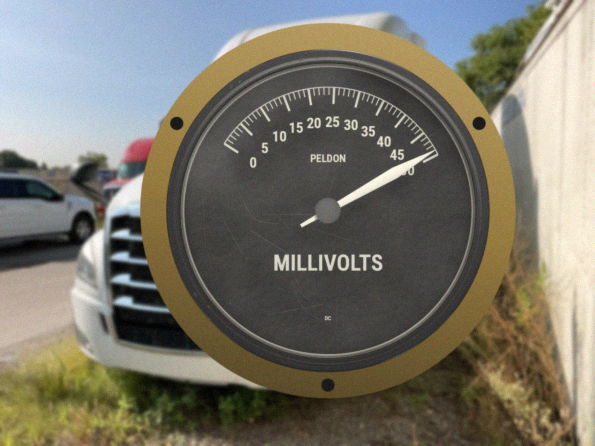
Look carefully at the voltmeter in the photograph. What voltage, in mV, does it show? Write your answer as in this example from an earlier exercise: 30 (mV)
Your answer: 49 (mV)
